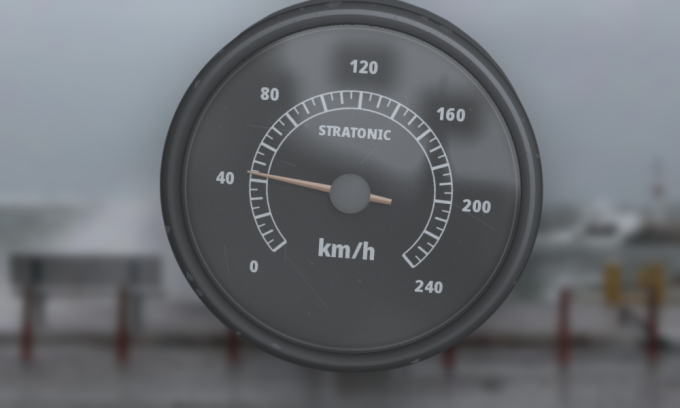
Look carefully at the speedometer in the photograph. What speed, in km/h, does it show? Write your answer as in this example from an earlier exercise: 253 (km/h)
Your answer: 45 (km/h)
